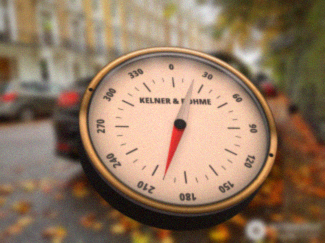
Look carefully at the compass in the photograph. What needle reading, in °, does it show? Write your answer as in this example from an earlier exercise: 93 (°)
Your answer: 200 (°)
